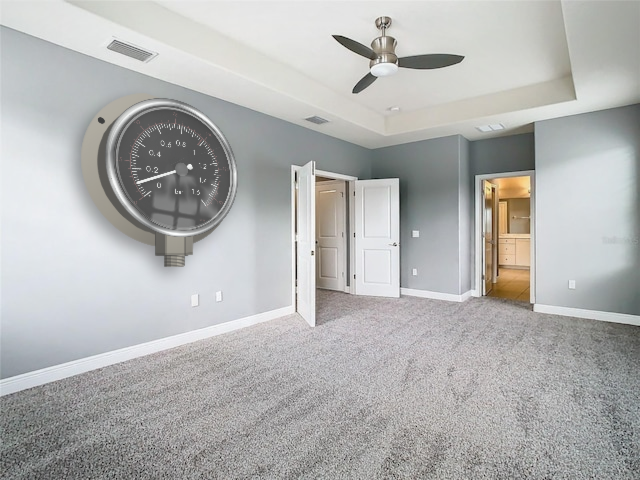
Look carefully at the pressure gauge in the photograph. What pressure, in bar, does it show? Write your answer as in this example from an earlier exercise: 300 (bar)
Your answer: 0.1 (bar)
